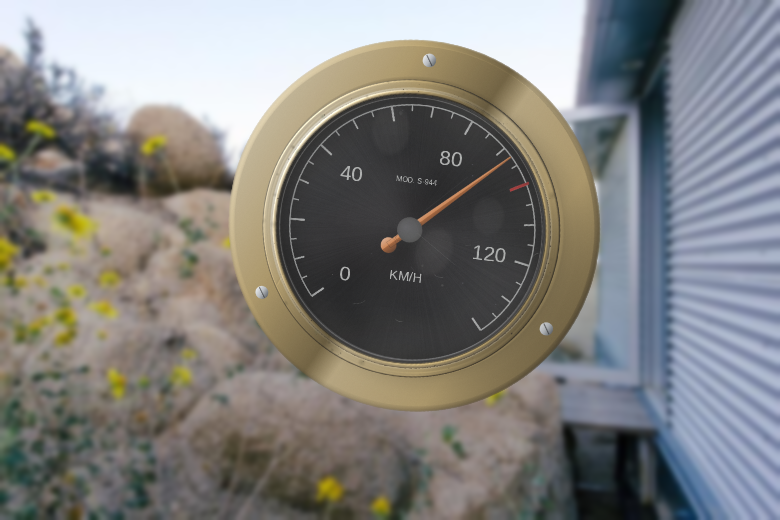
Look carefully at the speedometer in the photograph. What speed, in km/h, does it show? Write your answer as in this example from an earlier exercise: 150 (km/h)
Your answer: 92.5 (km/h)
